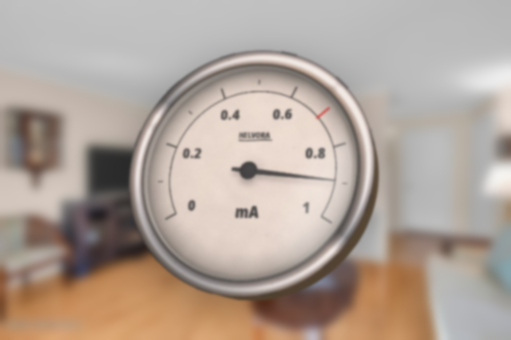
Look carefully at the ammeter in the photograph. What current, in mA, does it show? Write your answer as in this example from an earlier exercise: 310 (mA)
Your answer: 0.9 (mA)
